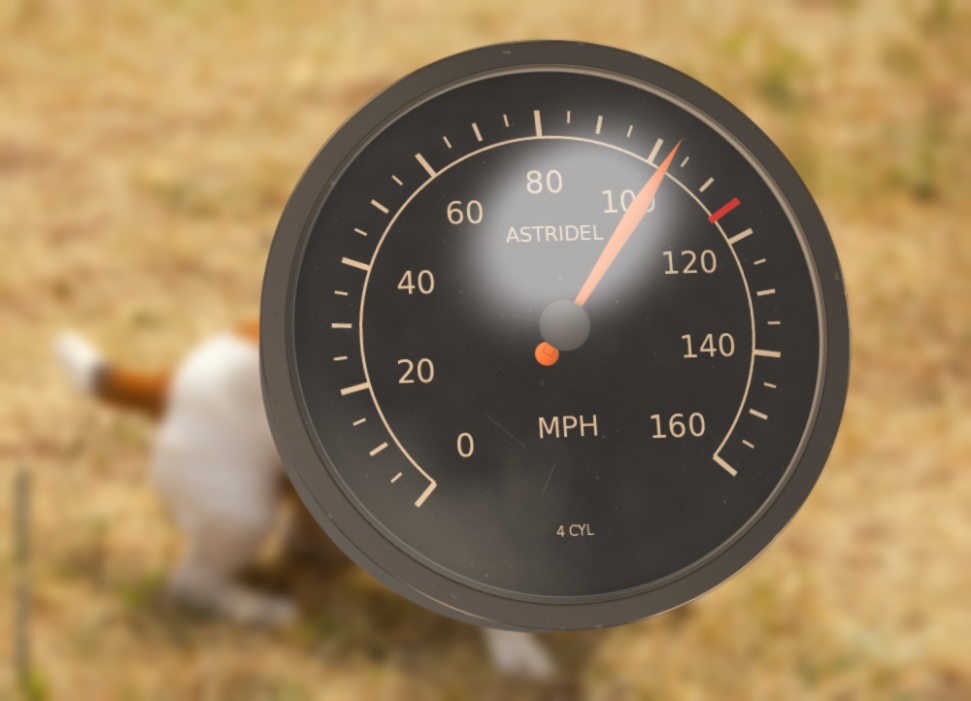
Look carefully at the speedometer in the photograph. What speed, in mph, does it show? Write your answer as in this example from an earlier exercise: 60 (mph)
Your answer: 102.5 (mph)
